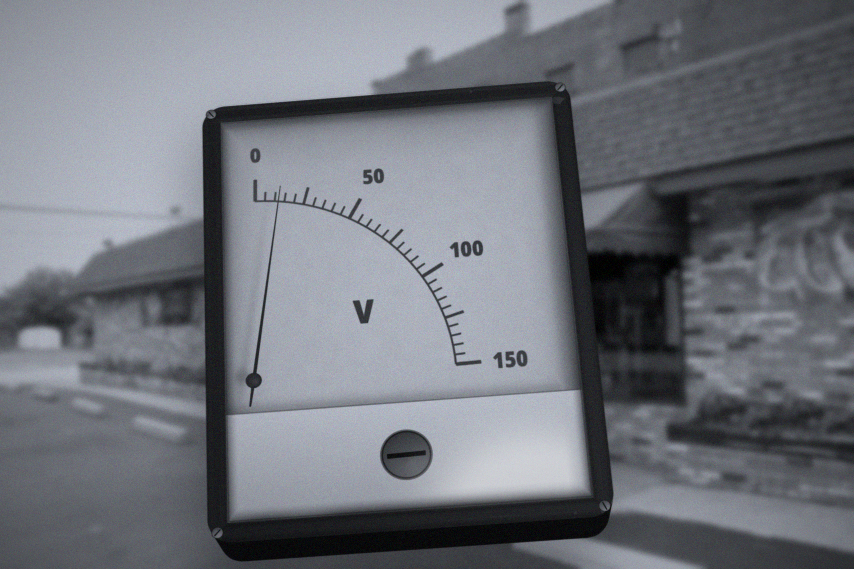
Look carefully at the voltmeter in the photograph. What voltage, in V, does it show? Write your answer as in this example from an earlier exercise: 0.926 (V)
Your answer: 12.5 (V)
